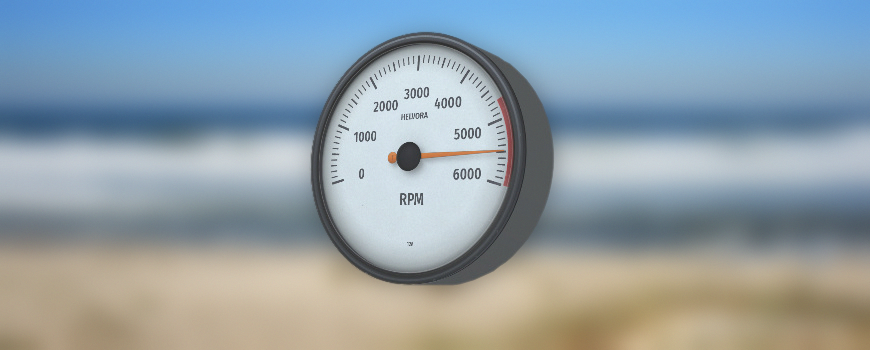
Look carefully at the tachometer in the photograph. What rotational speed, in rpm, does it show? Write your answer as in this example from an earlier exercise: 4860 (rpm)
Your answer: 5500 (rpm)
